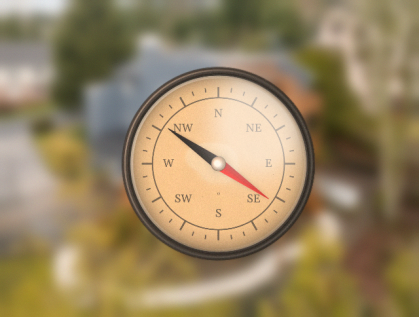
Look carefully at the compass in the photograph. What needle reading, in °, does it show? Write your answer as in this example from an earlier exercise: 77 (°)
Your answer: 125 (°)
